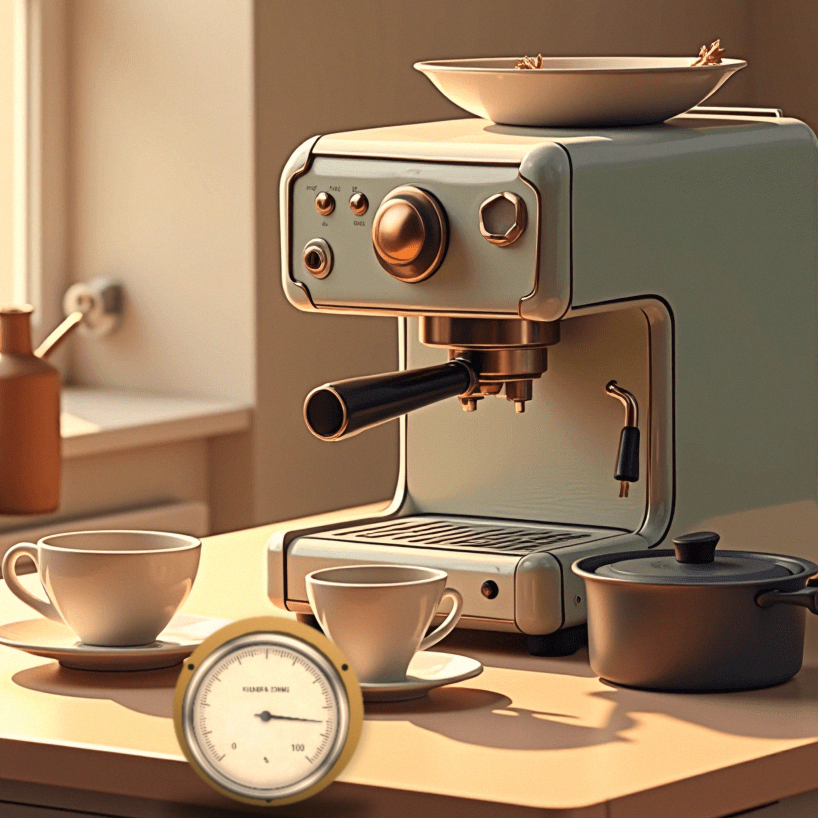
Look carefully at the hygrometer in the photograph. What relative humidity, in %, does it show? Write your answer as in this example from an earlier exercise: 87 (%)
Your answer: 85 (%)
